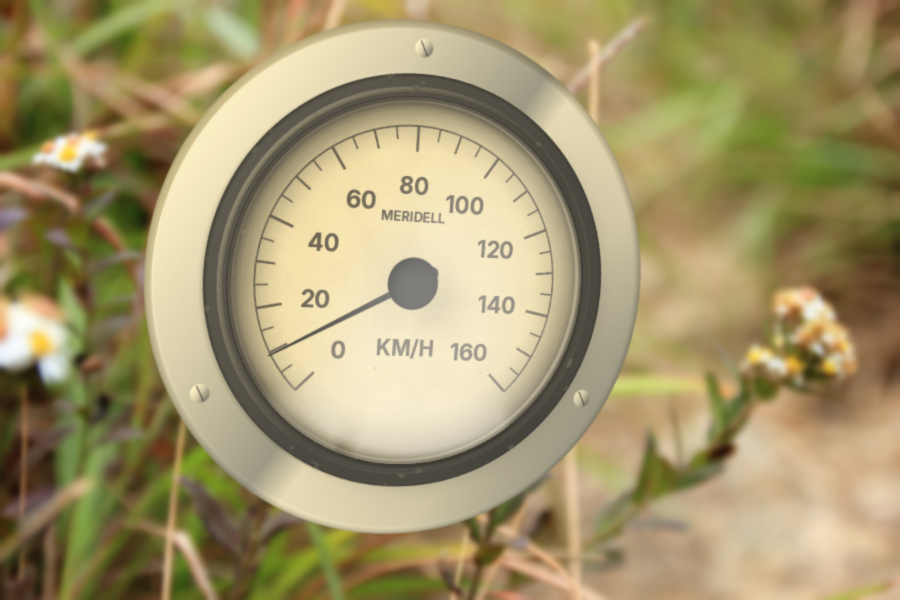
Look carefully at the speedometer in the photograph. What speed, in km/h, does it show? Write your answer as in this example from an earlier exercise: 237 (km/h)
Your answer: 10 (km/h)
